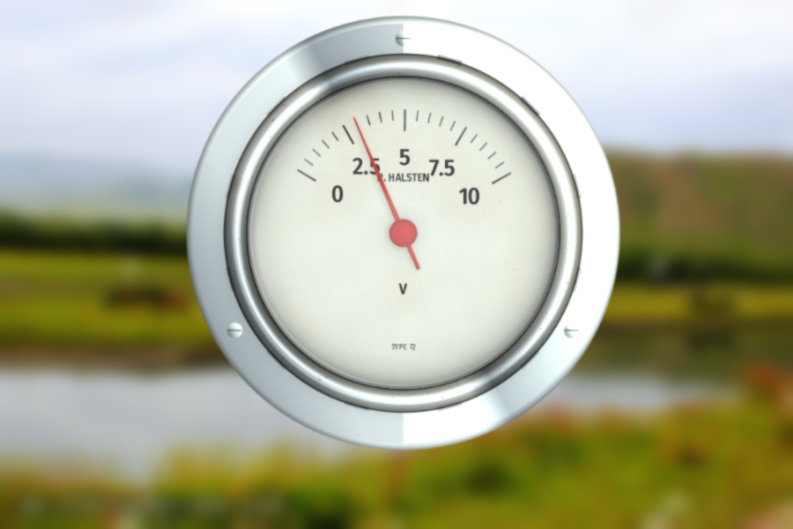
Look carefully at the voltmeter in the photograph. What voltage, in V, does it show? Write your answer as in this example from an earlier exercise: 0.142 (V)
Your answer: 3 (V)
